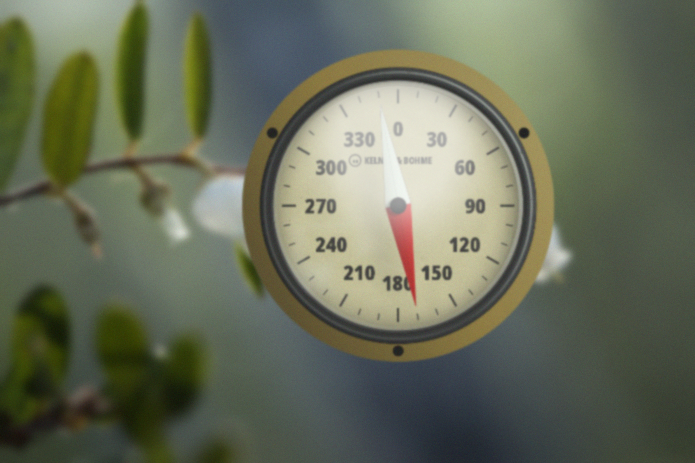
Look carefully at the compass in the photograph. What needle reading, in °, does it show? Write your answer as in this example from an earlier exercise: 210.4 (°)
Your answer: 170 (°)
